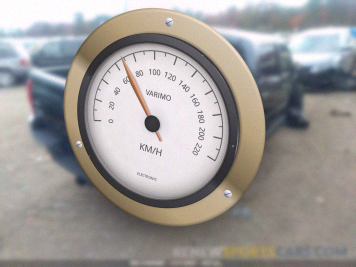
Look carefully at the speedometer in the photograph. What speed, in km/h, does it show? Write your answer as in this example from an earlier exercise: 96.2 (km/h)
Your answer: 70 (km/h)
